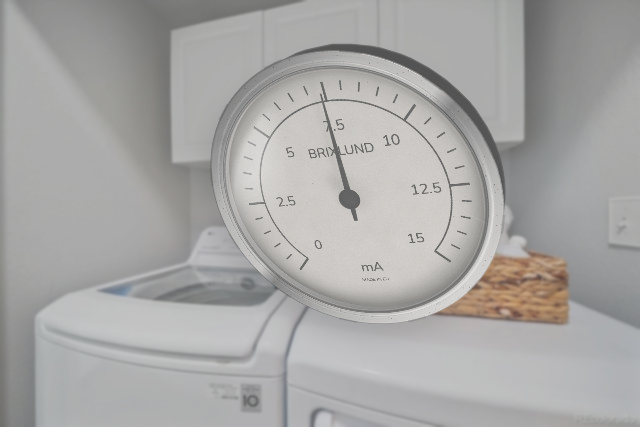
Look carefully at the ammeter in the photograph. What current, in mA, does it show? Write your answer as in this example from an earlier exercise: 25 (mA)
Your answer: 7.5 (mA)
